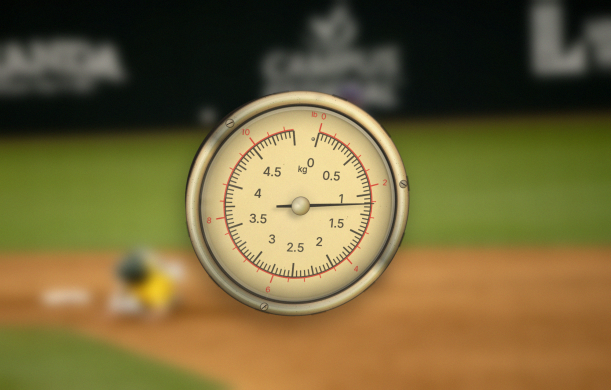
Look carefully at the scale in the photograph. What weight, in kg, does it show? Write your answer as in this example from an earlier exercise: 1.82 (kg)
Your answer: 1.1 (kg)
